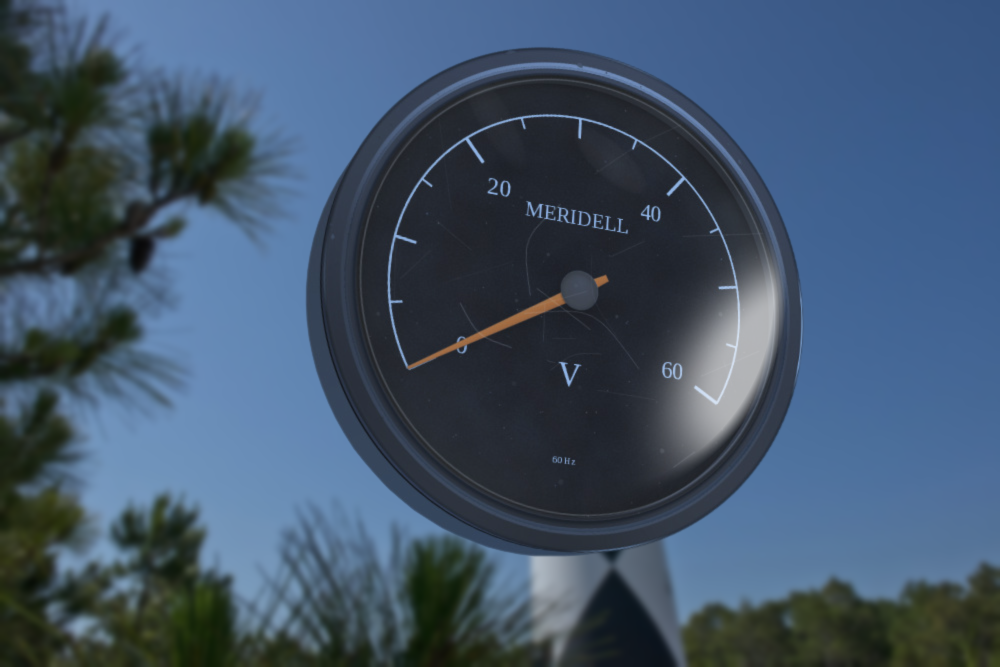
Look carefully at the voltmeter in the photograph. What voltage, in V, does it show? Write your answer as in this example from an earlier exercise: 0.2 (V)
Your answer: 0 (V)
